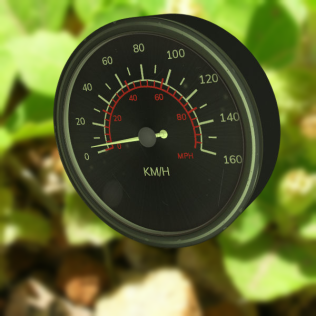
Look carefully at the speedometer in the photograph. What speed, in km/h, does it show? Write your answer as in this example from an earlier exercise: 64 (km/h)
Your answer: 5 (km/h)
